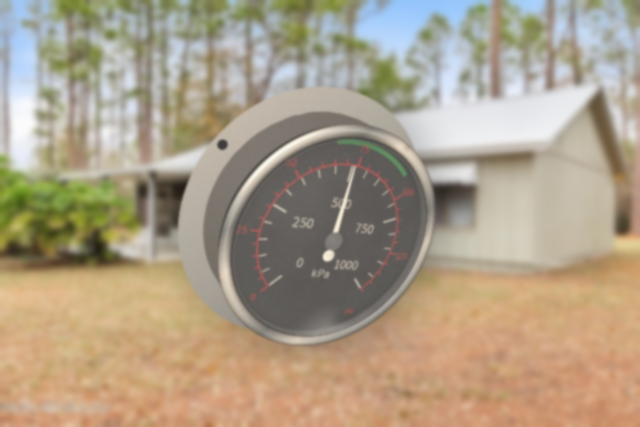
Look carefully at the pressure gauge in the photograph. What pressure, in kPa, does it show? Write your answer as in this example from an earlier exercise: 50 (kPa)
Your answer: 500 (kPa)
